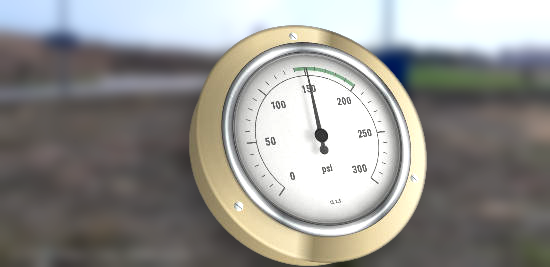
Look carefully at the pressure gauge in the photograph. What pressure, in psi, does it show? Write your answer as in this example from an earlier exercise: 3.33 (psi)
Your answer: 150 (psi)
